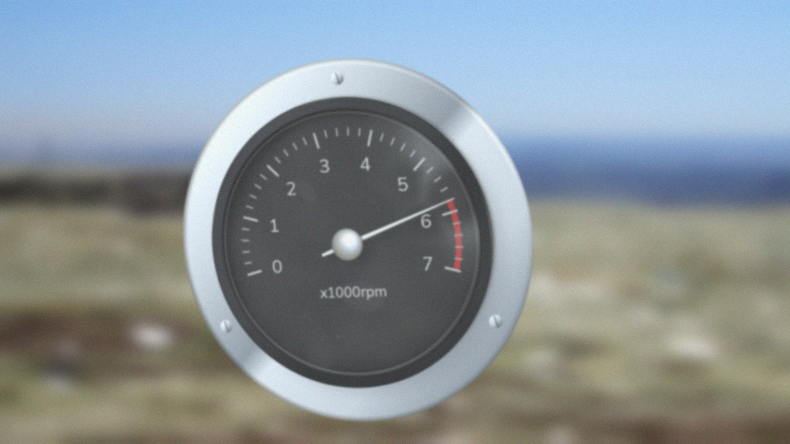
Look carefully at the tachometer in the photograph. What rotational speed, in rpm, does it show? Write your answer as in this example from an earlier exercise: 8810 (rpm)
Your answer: 5800 (rpm)
